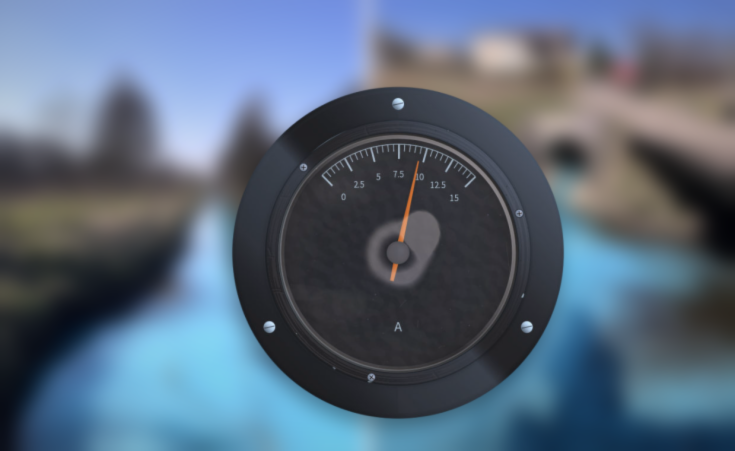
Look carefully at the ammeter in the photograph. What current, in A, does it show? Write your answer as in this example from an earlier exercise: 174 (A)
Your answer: 9.5 (A)
